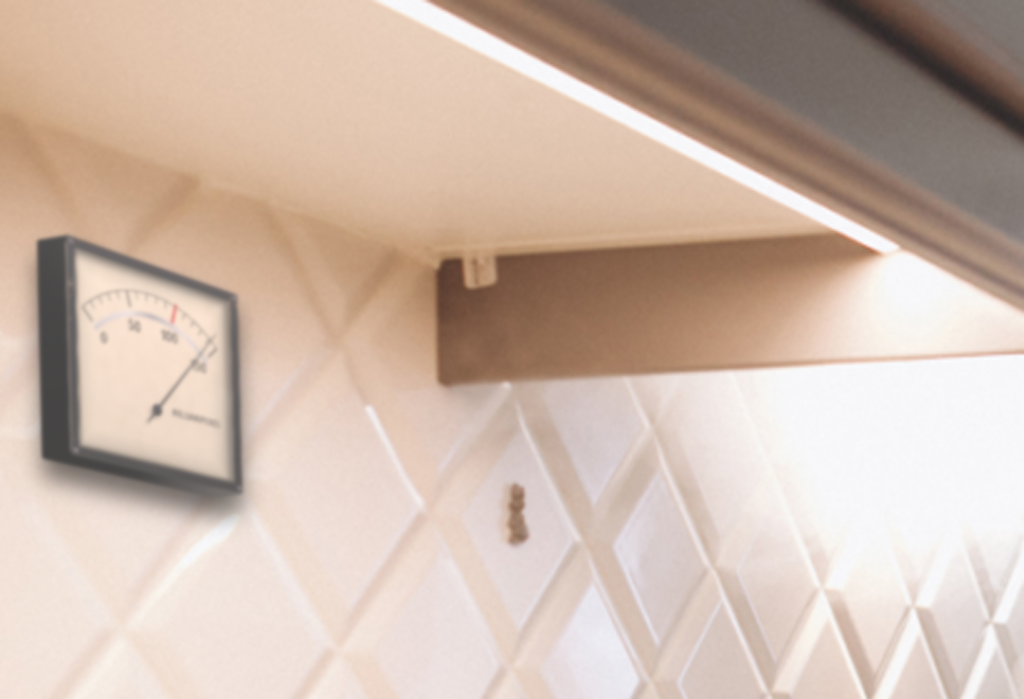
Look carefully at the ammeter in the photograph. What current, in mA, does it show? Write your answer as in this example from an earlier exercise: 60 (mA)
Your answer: 140 (mA)
